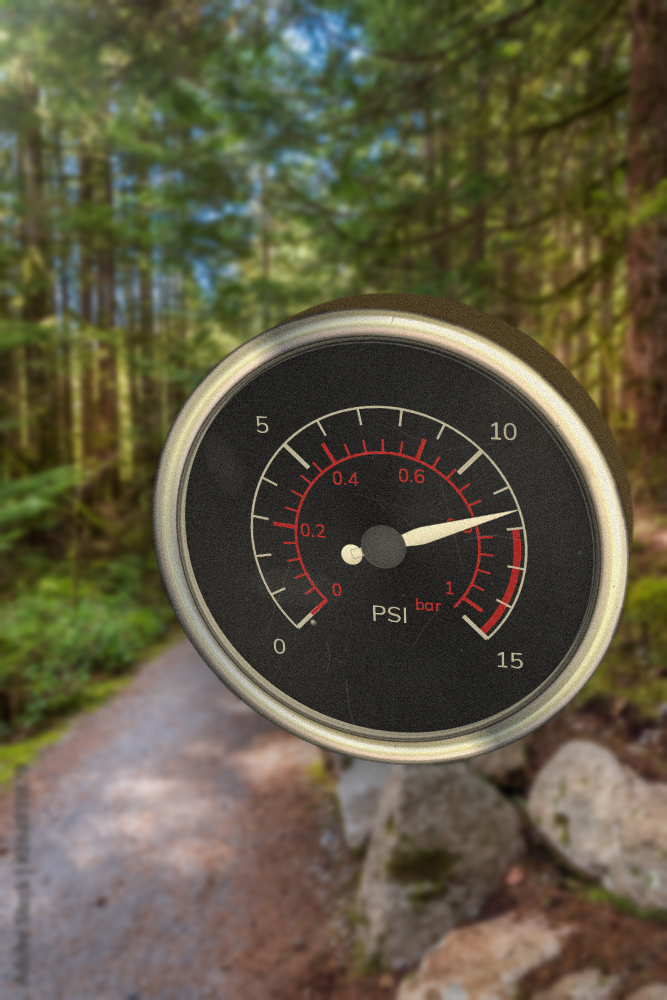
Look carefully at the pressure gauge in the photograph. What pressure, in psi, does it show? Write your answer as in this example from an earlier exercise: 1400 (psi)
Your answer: 11.5 (psi)
